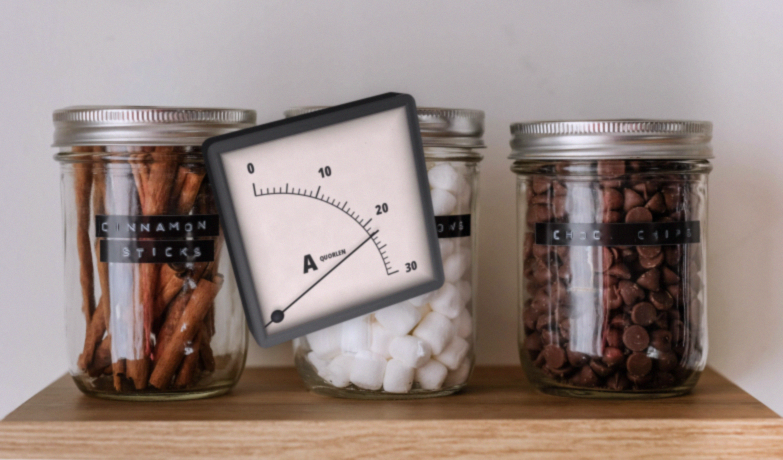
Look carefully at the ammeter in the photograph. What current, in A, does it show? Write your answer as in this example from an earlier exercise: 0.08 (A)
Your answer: 22 (A)
